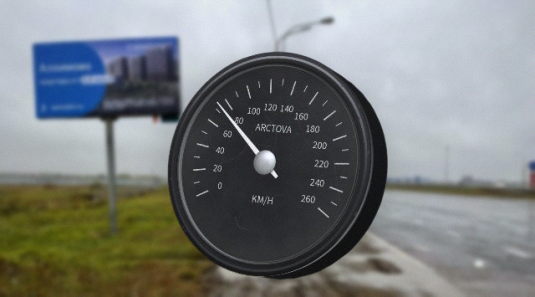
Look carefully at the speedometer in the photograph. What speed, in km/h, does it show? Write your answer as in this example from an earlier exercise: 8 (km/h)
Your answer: 75 (km/h)
